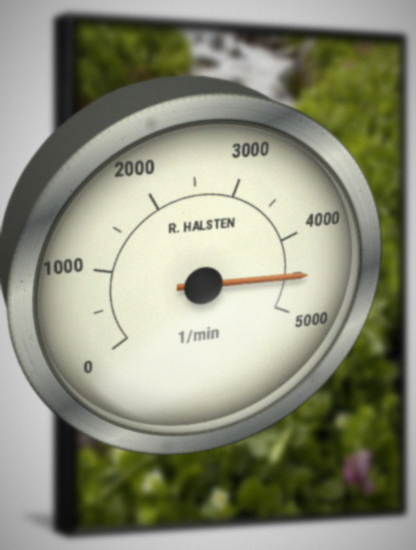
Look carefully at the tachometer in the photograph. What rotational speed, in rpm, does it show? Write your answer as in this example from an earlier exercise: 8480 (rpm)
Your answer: 4500 (rpm)
